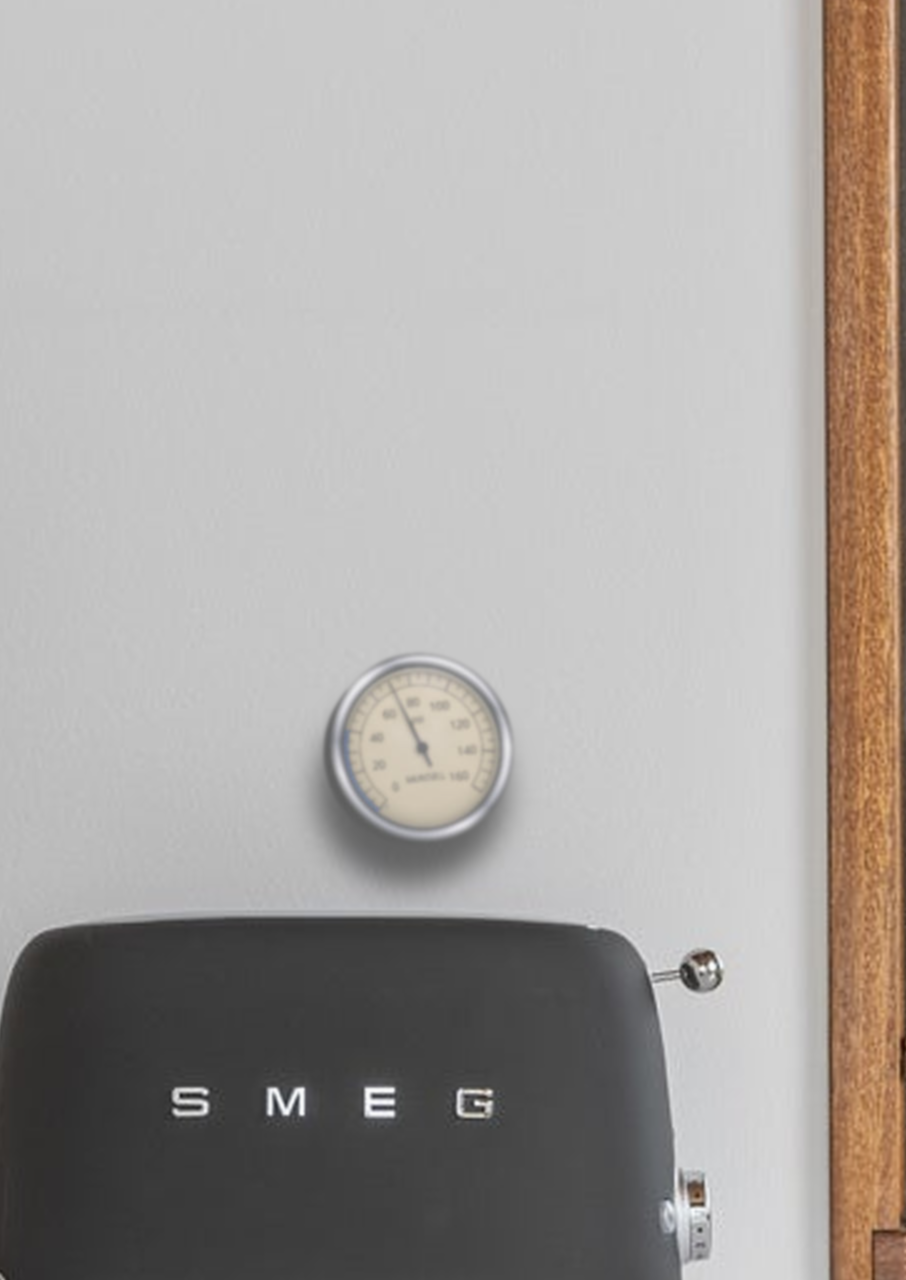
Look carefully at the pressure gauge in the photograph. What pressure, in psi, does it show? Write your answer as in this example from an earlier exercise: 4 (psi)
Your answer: 70 (psi)
